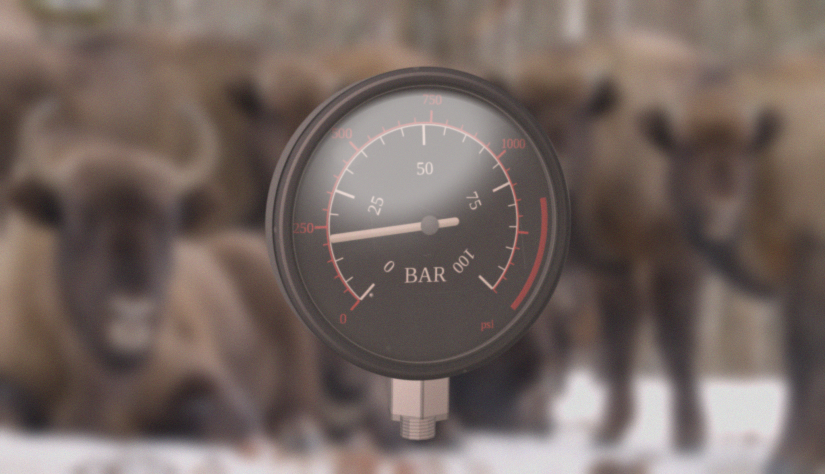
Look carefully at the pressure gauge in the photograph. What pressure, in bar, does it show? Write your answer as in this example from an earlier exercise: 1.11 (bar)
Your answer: 15 (bar)
